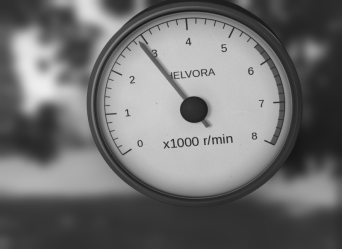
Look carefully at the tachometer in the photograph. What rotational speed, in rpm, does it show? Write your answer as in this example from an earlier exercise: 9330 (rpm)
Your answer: 2900 (rpm)
